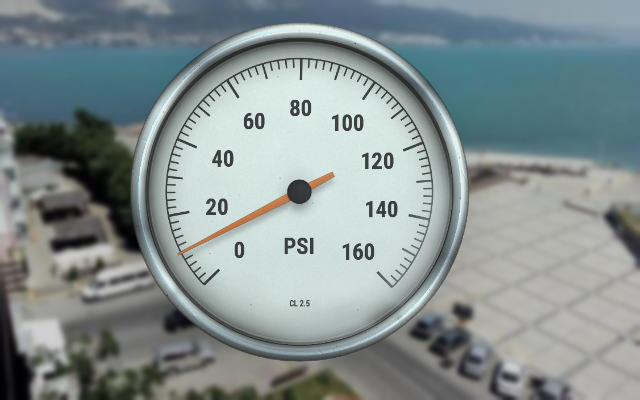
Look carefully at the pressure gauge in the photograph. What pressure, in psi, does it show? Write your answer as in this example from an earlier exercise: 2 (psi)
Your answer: 10 (psi)
